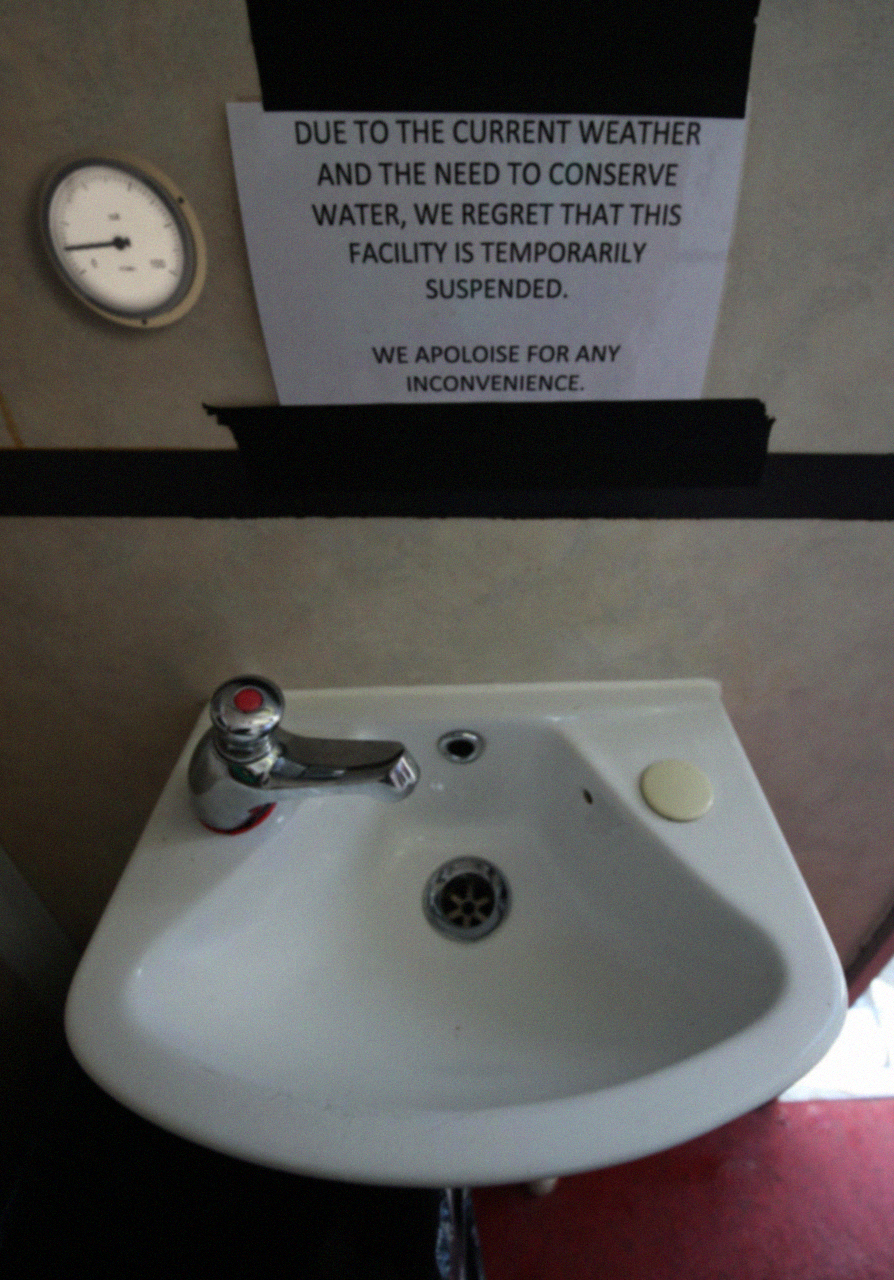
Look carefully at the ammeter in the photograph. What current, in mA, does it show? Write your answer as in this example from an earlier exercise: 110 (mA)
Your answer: 10 (mA)
